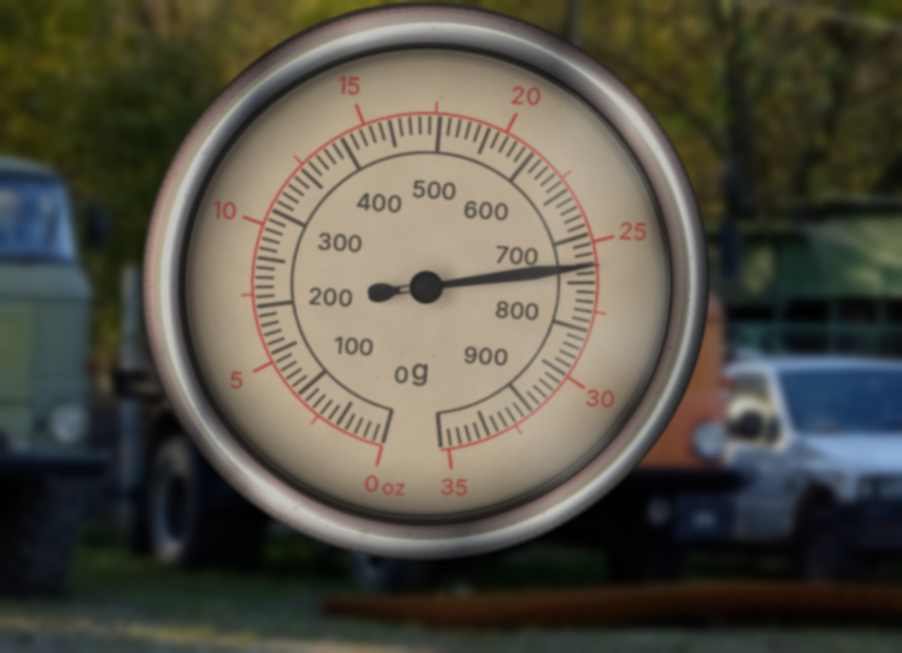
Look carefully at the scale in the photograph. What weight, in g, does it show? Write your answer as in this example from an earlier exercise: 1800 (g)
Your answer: 730 (g)
